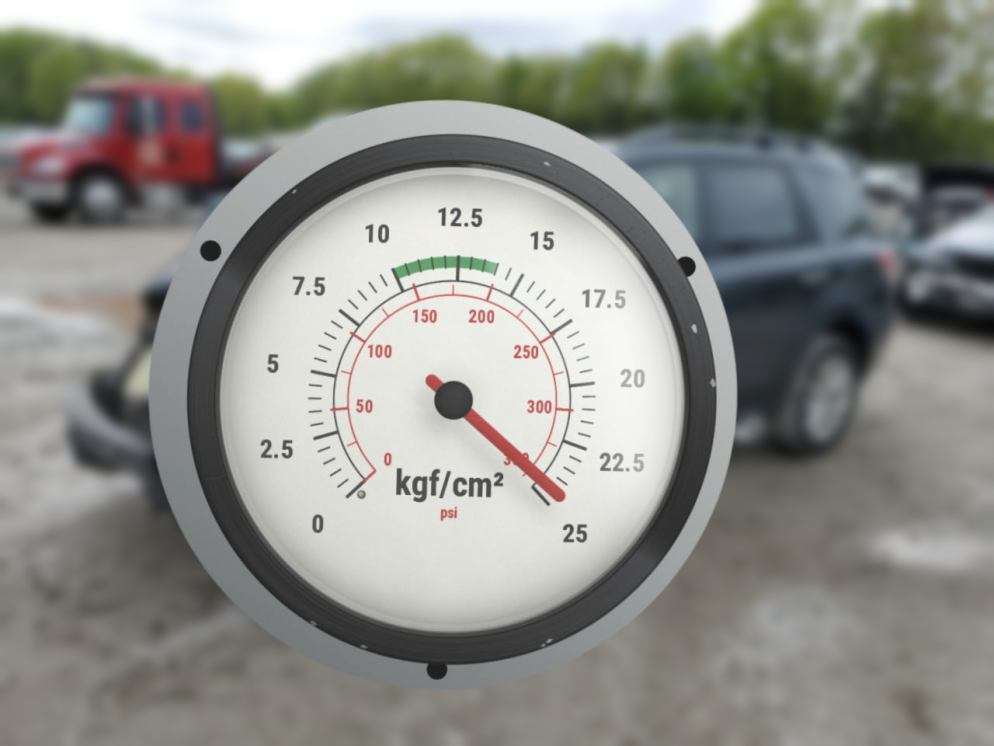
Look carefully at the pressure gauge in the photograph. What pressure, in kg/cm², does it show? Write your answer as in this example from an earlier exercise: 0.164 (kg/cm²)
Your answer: 24.5 (kg/cm²)
